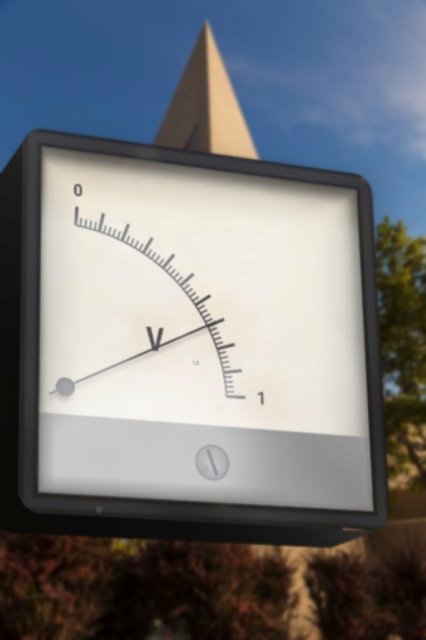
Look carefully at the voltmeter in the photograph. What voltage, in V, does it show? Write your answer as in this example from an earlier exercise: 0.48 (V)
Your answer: 0.7 (V)
